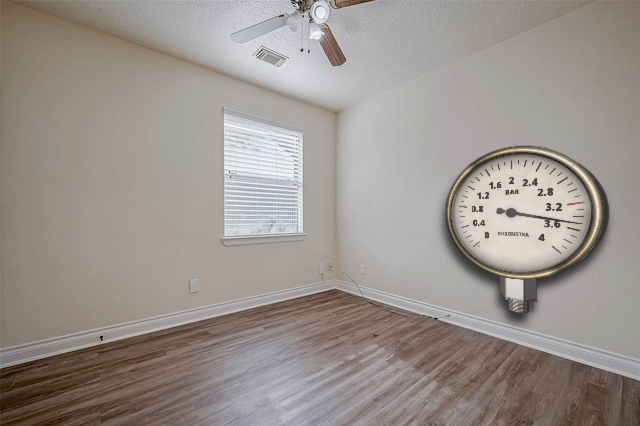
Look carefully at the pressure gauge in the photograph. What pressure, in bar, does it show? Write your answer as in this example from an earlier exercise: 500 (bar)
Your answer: 3.5 (bar)
